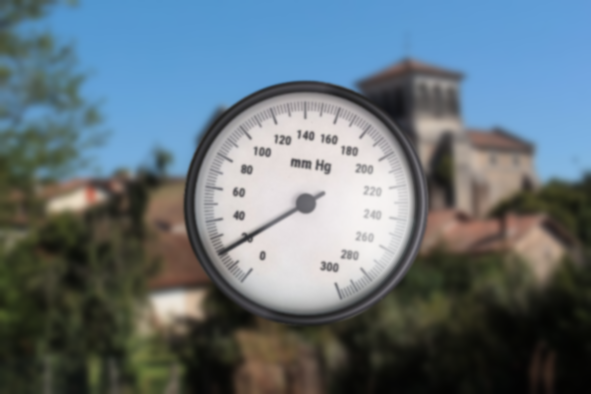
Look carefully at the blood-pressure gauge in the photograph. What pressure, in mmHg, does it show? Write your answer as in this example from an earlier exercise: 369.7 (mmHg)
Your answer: 20 (mmHg)
